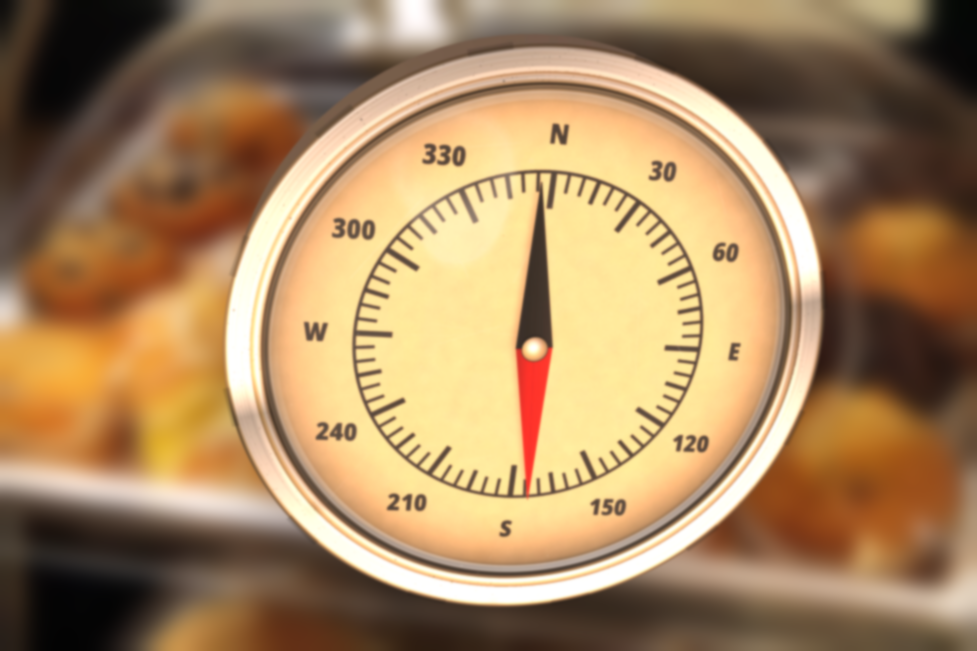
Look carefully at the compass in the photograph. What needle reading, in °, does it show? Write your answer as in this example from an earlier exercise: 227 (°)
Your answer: 175 (°)
